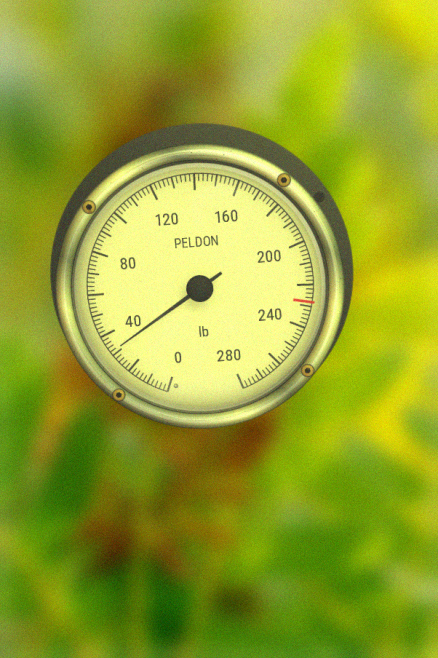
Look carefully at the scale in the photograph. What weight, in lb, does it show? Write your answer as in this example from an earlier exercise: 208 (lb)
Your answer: 32 (lb)
